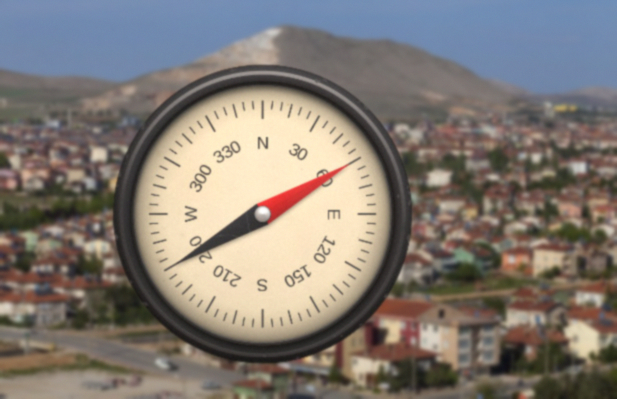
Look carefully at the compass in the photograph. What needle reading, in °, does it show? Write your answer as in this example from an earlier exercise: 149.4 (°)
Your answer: 60 (°)
